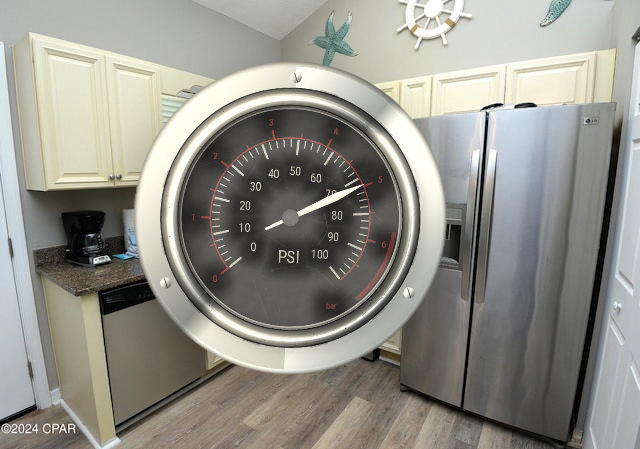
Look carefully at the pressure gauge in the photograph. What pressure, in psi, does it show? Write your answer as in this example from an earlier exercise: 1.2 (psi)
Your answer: 72 (psi)
